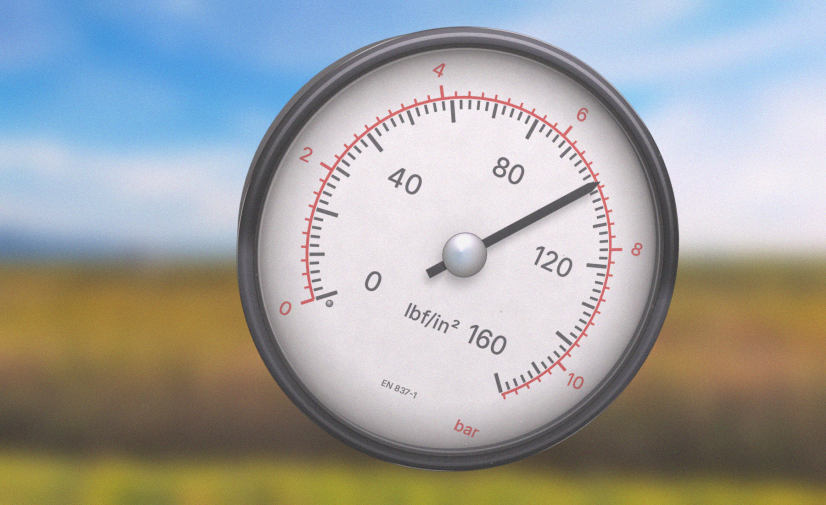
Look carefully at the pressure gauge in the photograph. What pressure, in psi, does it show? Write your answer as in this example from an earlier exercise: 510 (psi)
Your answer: 100 (psi)
